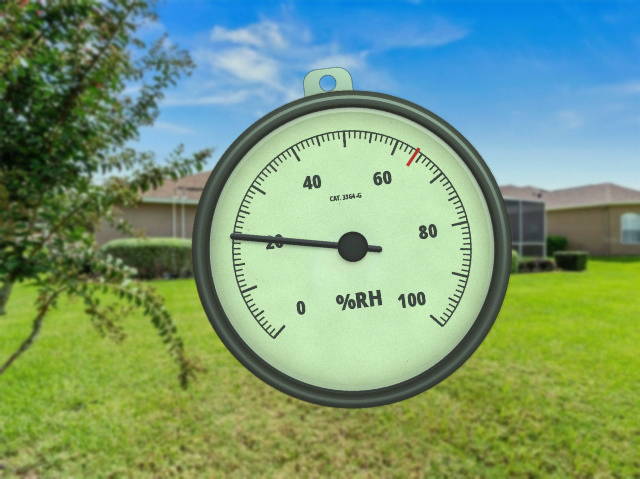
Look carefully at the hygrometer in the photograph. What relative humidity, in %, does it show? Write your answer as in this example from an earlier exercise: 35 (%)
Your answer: 20 (%)
